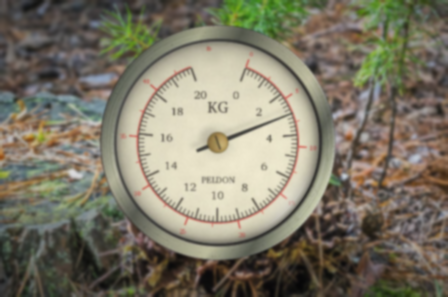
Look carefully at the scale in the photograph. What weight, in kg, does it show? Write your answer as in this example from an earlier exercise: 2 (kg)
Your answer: 3 (kg)
